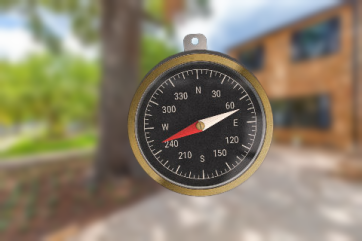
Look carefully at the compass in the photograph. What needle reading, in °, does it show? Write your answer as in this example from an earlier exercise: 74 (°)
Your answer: 250 (°)
